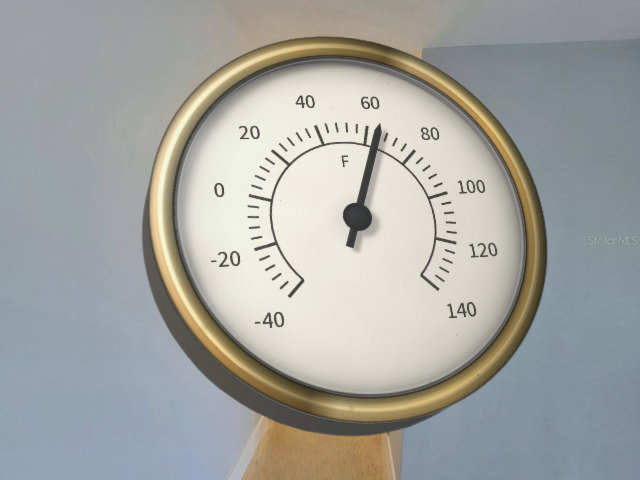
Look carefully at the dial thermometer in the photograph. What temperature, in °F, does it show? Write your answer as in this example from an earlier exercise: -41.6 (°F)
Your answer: 64 (°F)
